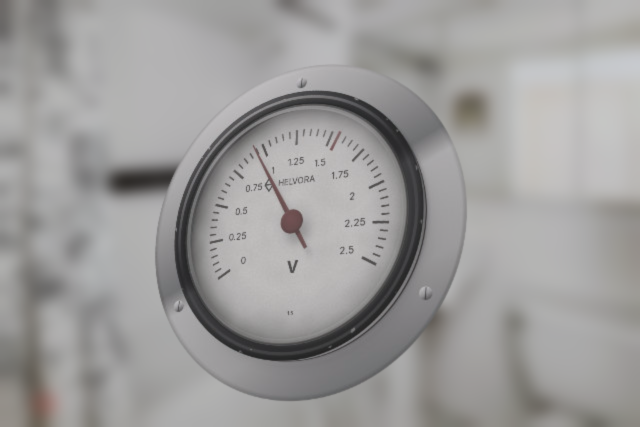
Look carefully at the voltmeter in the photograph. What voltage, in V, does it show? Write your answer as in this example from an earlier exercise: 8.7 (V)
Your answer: 0.95 (V)
